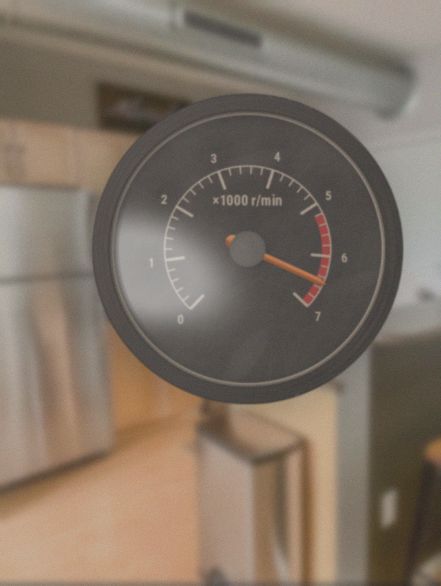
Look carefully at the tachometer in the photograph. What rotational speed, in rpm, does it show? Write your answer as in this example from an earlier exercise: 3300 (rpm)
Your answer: 6500 (rpm)
